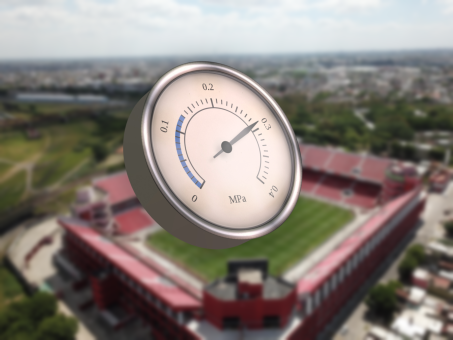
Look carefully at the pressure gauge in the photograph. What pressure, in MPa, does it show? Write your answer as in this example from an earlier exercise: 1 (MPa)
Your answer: 0.29 (MPa)
